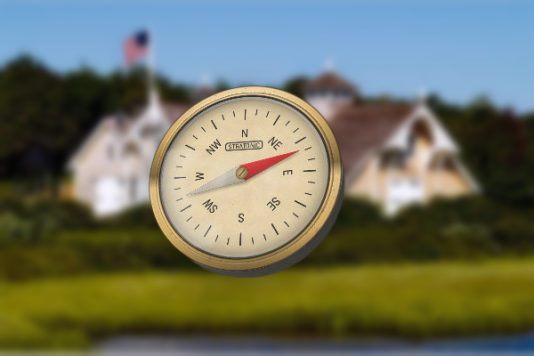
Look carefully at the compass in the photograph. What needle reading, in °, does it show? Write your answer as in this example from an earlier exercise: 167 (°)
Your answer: 70 (°)
